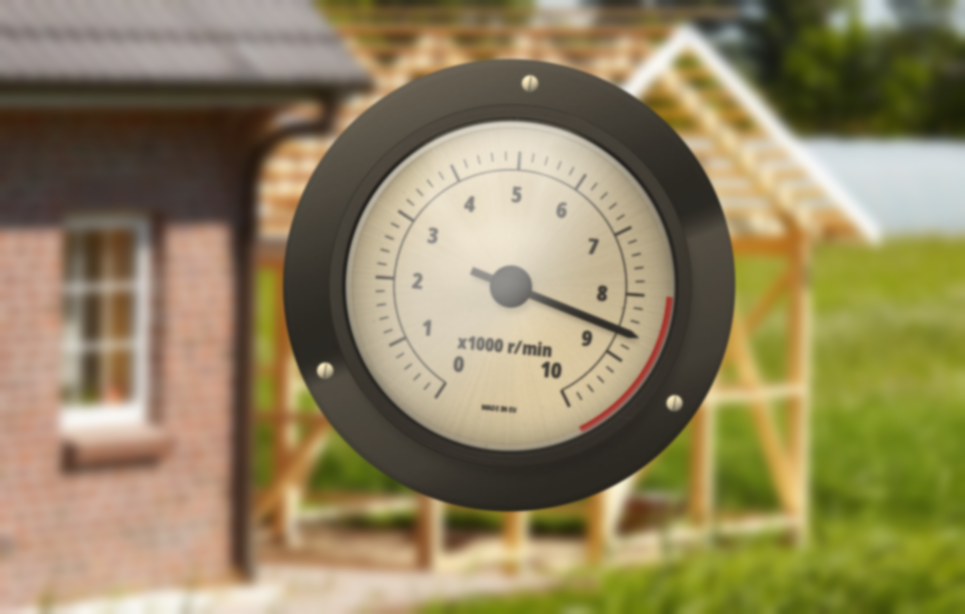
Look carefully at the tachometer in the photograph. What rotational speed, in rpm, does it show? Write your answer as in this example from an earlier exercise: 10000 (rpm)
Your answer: 8600 (rpm)
